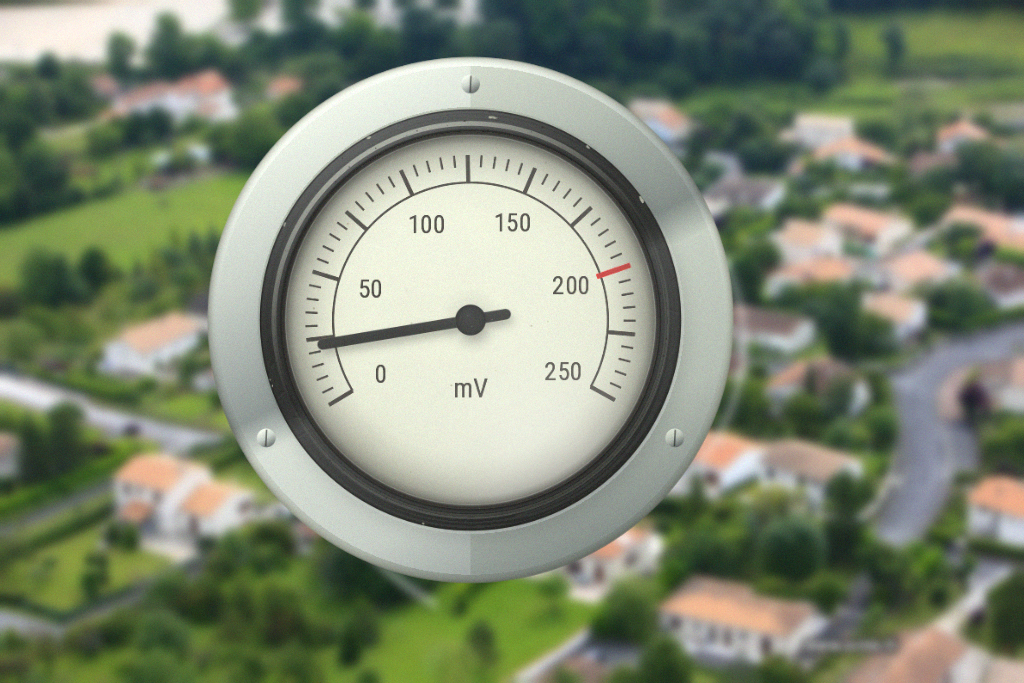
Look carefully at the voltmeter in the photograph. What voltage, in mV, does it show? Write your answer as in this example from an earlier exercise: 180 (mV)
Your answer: 22.5 (mV)
